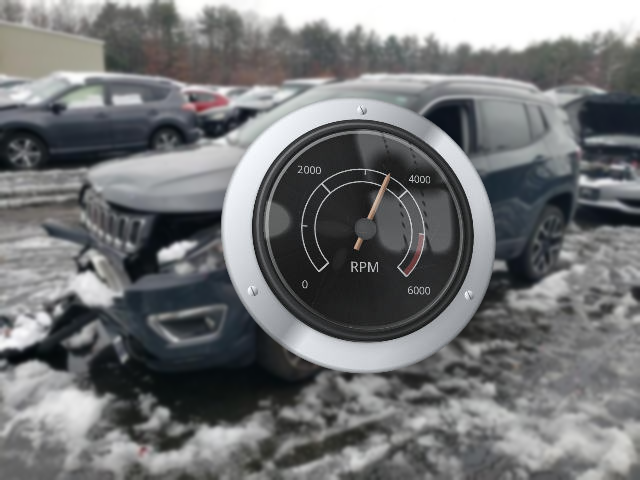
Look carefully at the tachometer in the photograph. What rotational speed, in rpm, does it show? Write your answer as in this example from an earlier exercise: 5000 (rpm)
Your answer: 3500 (rpm)
